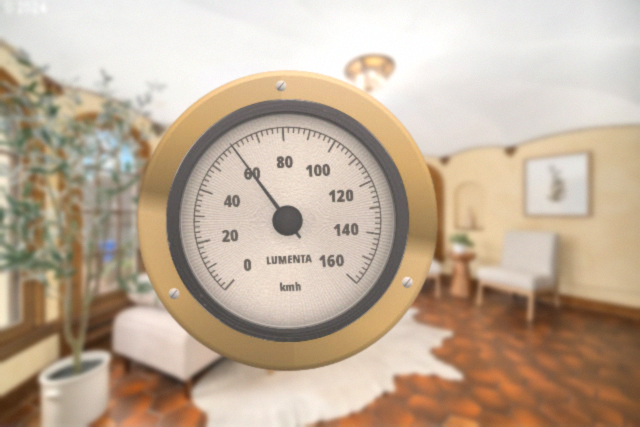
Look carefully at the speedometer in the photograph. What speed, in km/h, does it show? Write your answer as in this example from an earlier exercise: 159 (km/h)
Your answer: 60 (km/h)
